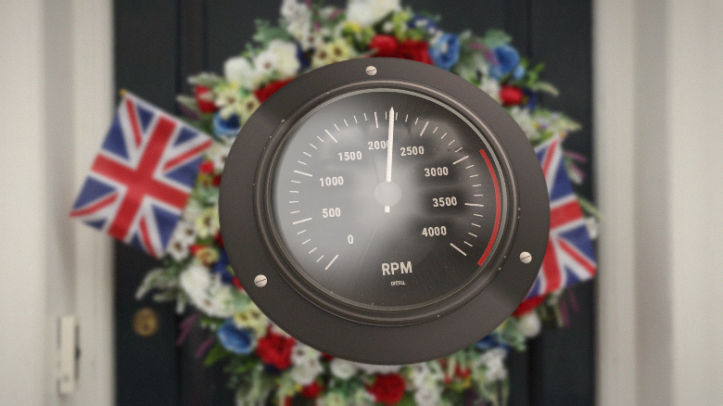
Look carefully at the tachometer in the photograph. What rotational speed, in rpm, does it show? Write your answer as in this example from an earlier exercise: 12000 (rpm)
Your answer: 2150 (rpm)
